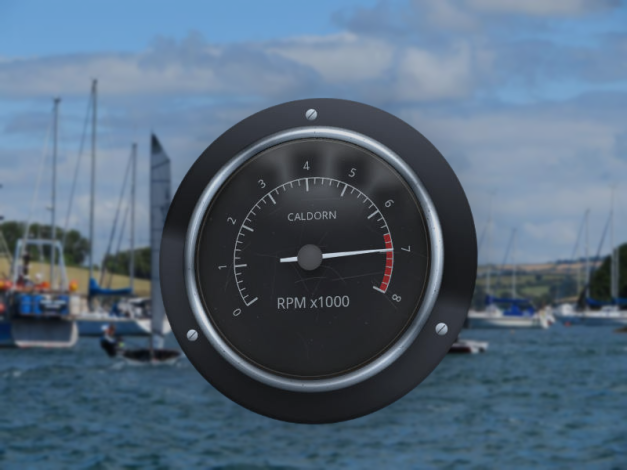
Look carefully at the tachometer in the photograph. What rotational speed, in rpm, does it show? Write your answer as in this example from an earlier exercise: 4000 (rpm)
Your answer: 7000 (rpm)
